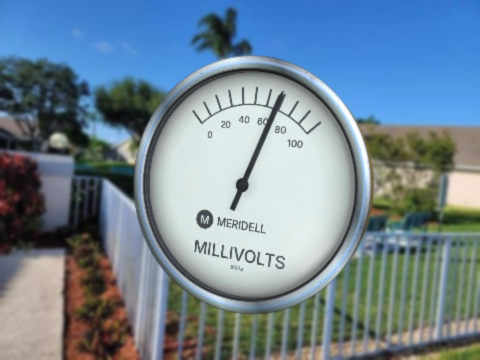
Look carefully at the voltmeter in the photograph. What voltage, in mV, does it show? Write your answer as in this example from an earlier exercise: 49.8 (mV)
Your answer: 70 (mV)
